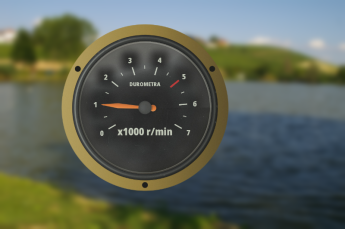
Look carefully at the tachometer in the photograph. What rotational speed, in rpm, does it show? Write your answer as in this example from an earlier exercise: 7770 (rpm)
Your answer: 1000 (rpm)
